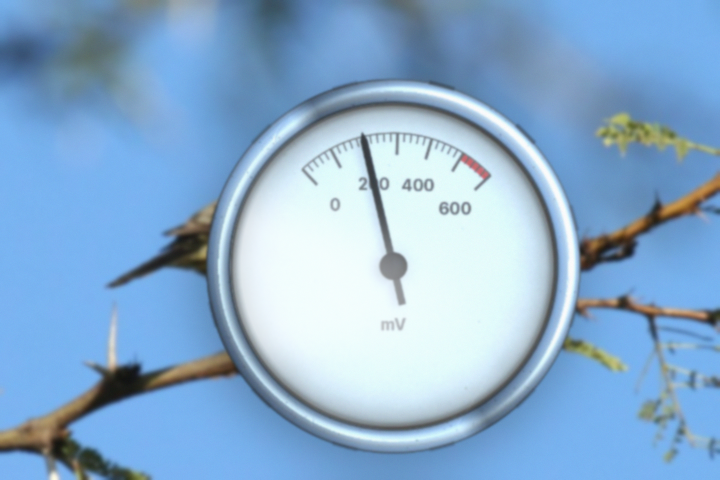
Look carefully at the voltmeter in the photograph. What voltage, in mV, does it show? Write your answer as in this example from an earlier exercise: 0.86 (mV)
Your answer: 200 (mV)
